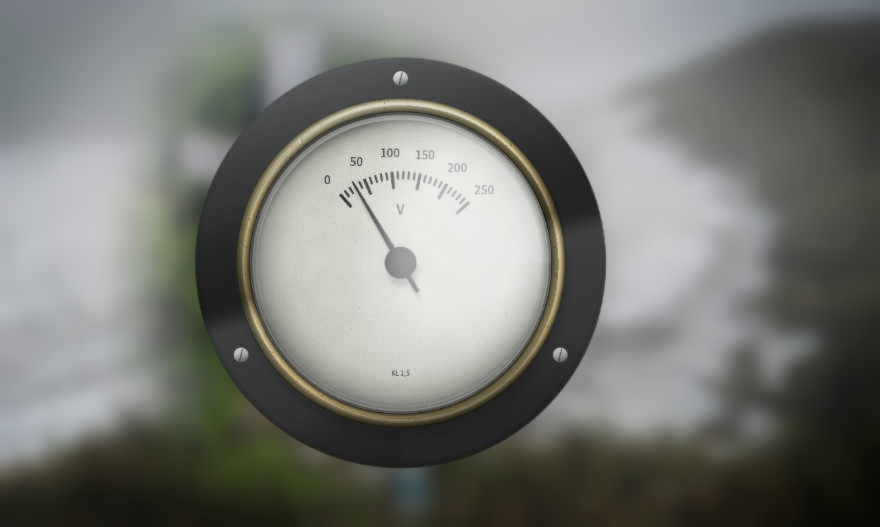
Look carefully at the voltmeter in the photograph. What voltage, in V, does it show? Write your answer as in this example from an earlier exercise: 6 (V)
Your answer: 30 (V)
